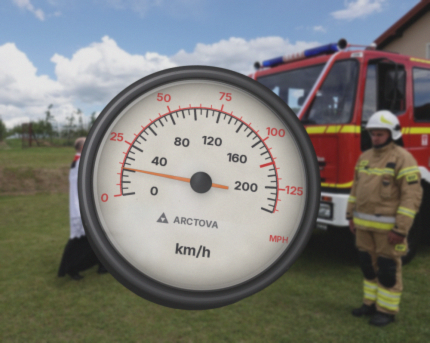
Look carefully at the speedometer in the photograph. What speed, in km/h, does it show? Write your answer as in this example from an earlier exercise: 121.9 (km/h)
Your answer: 20 (km/h)
